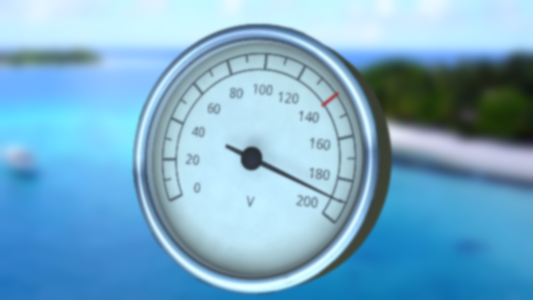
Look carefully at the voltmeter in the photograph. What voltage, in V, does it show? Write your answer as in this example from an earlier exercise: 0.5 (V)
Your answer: 190 (V)
